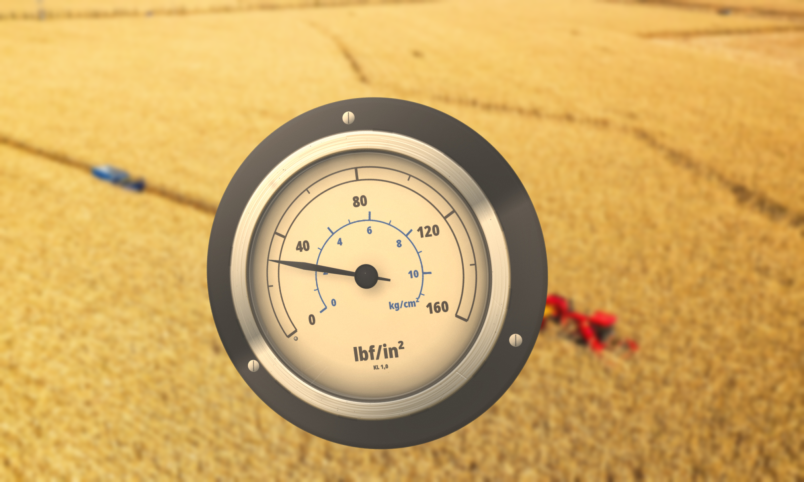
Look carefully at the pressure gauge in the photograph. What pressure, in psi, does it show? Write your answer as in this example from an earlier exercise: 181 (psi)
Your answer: 30 (psi)
